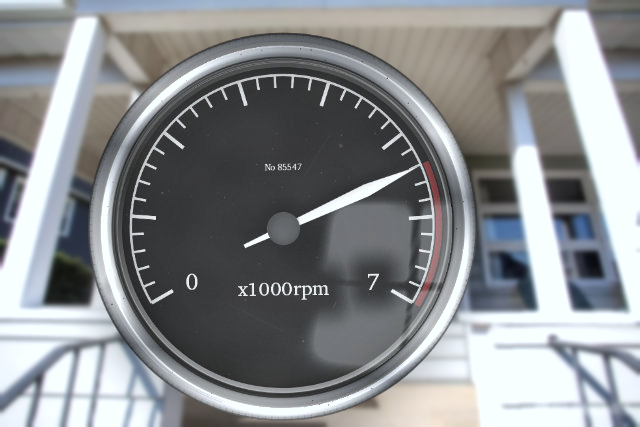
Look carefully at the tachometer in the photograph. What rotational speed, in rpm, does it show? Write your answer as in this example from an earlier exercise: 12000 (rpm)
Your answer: 5400 (rpm)
